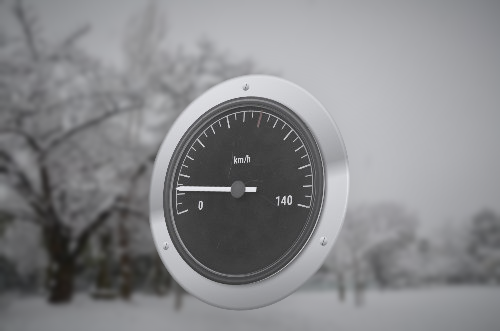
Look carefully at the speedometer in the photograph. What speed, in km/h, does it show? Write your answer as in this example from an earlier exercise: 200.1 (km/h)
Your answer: 12.5 (km/h)
